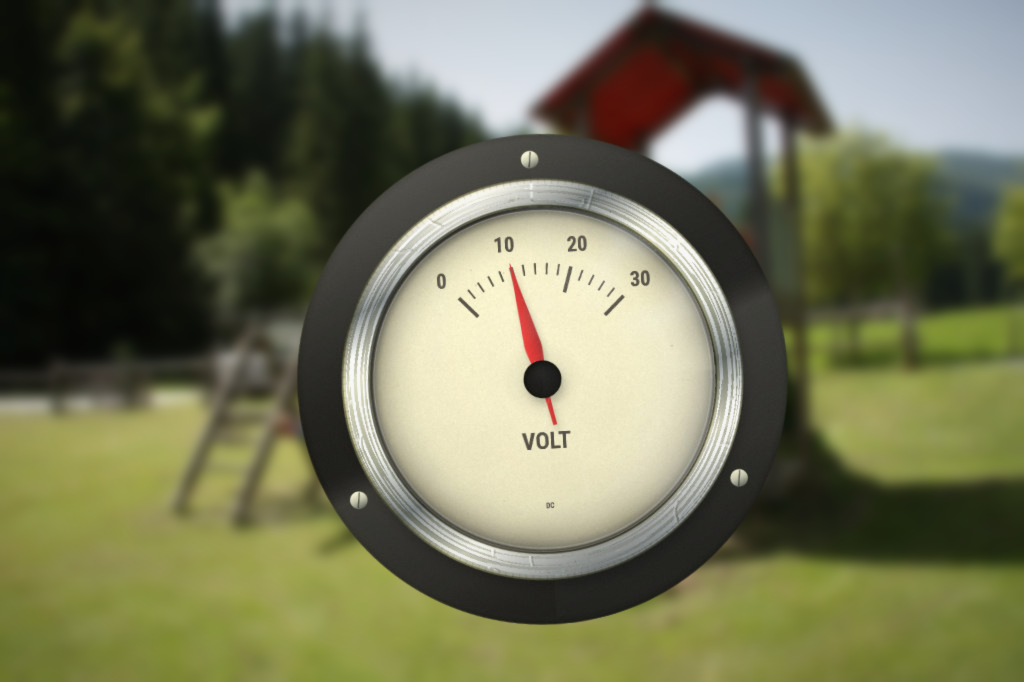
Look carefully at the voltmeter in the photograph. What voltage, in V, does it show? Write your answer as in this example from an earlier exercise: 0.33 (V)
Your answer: 10 (V)
